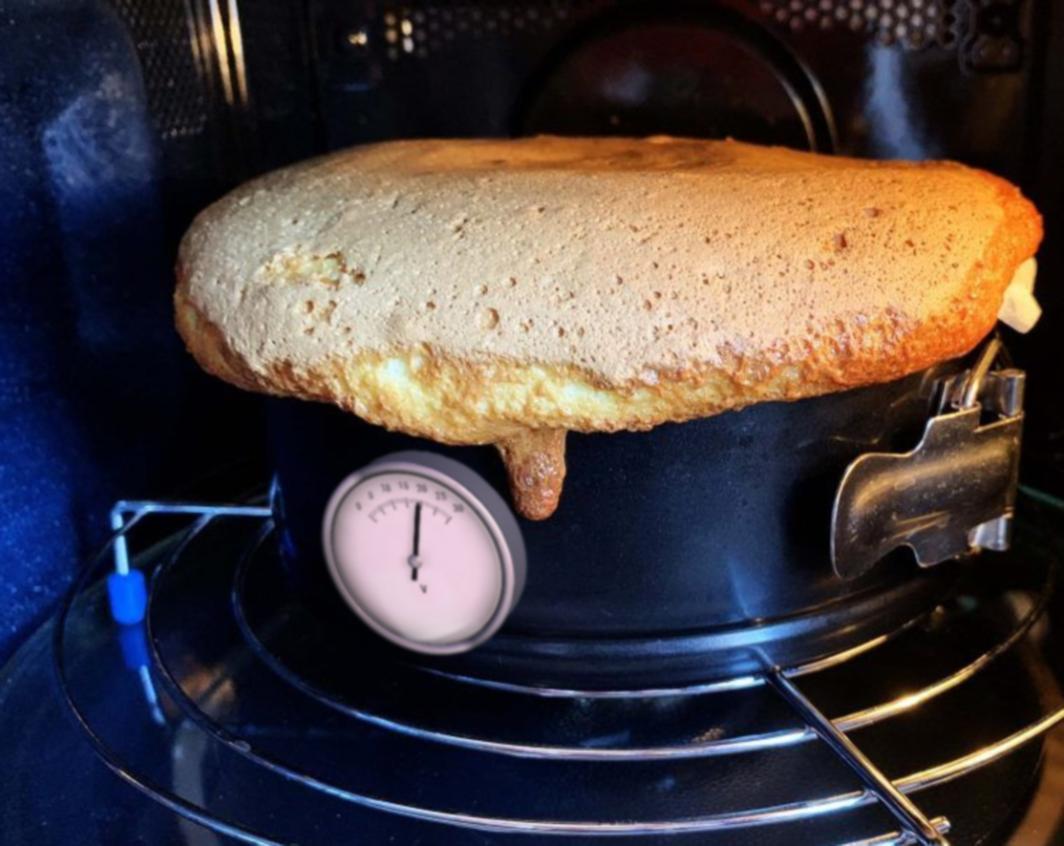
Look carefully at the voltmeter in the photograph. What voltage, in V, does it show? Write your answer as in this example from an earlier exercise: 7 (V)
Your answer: 20 (V)
